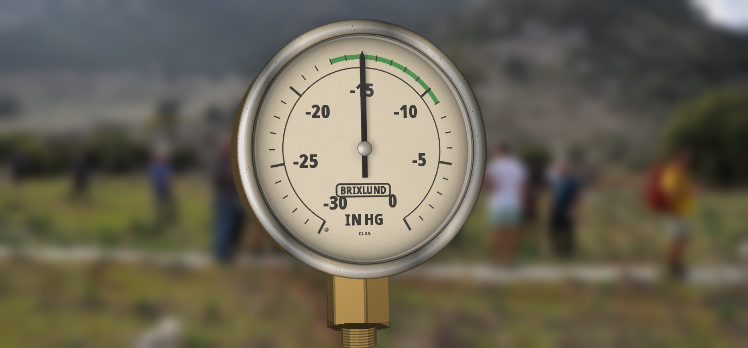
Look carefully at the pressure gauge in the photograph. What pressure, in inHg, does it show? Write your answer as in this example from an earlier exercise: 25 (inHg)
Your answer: -15 (inHg)
